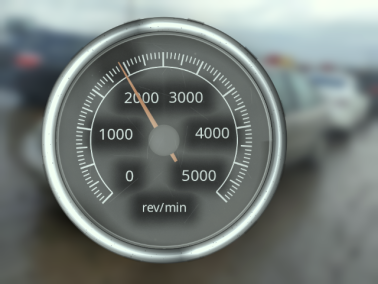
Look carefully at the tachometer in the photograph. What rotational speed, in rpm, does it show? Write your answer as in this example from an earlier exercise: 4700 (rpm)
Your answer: 1950 (rpm)
